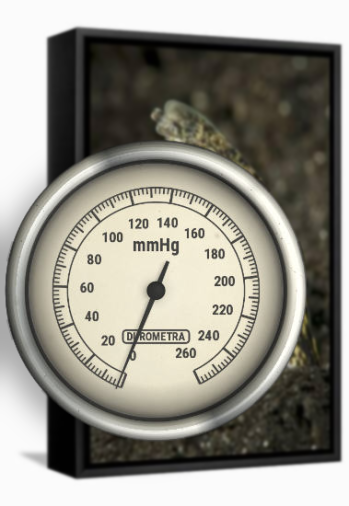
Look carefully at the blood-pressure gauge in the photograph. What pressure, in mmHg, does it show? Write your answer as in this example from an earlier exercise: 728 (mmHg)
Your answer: 2 (mmHg)
